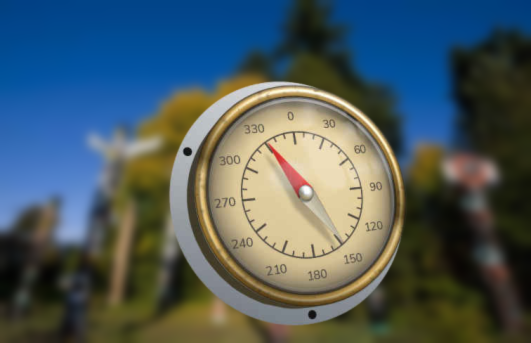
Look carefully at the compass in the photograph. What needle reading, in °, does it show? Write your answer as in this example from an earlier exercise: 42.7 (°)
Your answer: 330 (°)
